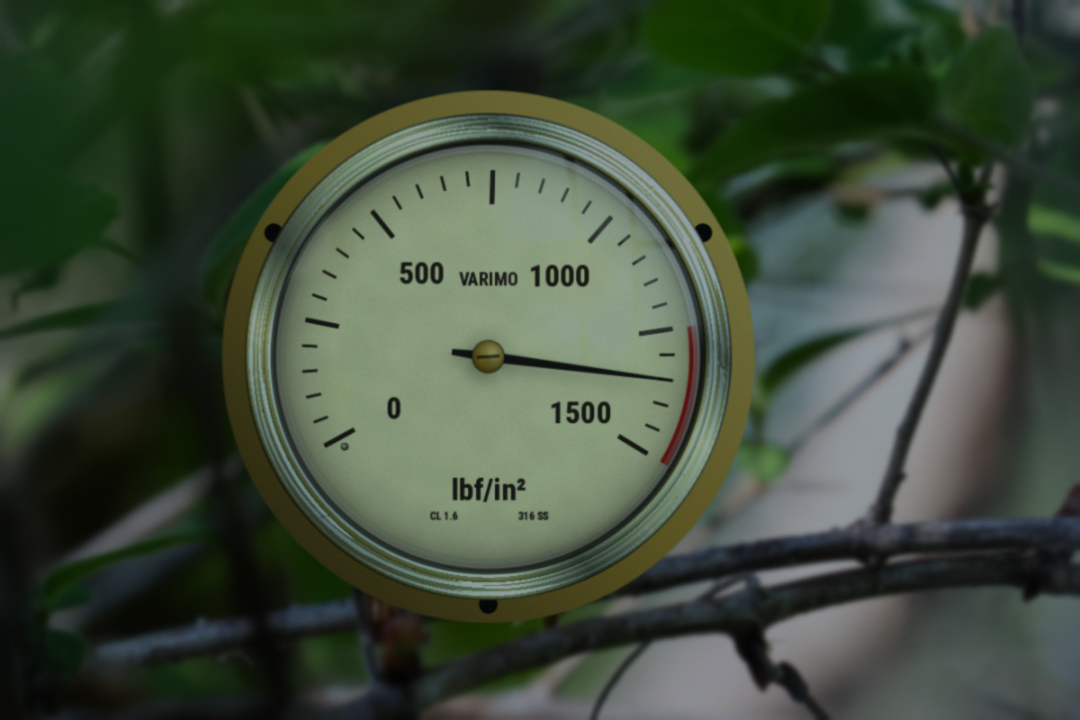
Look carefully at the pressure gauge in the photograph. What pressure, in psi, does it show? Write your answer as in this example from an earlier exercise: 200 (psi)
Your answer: 1350 (psi)
